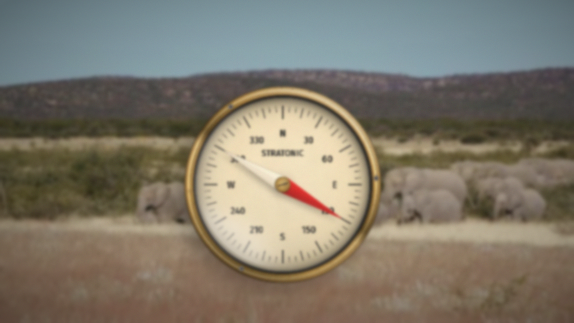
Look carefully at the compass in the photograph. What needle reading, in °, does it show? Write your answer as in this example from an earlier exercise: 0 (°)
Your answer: 120 (°)
